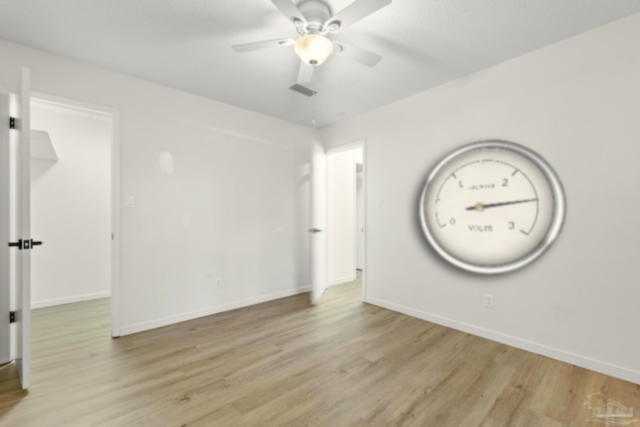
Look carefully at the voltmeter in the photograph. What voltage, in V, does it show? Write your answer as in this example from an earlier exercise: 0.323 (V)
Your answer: 2.5 (V)
